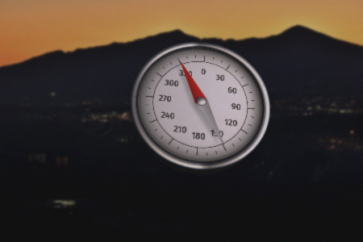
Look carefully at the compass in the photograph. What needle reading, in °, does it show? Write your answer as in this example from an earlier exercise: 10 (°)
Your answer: 330 (°)
